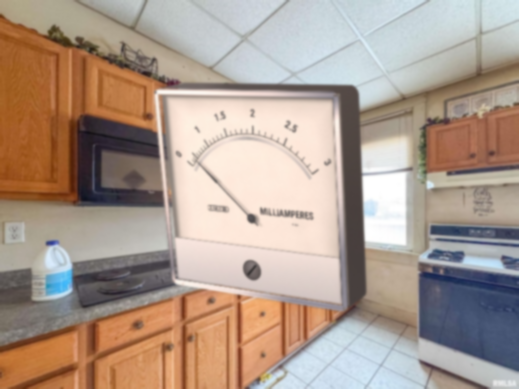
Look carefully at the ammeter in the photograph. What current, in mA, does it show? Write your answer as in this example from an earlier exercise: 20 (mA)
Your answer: 0.5 (mA)
